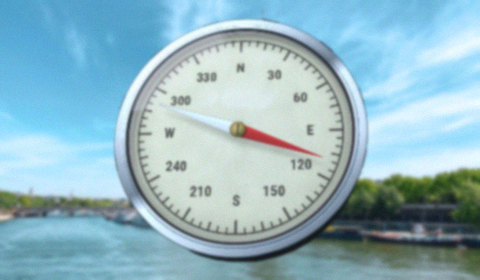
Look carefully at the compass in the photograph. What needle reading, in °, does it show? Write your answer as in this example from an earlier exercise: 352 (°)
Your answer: 110 (°)
